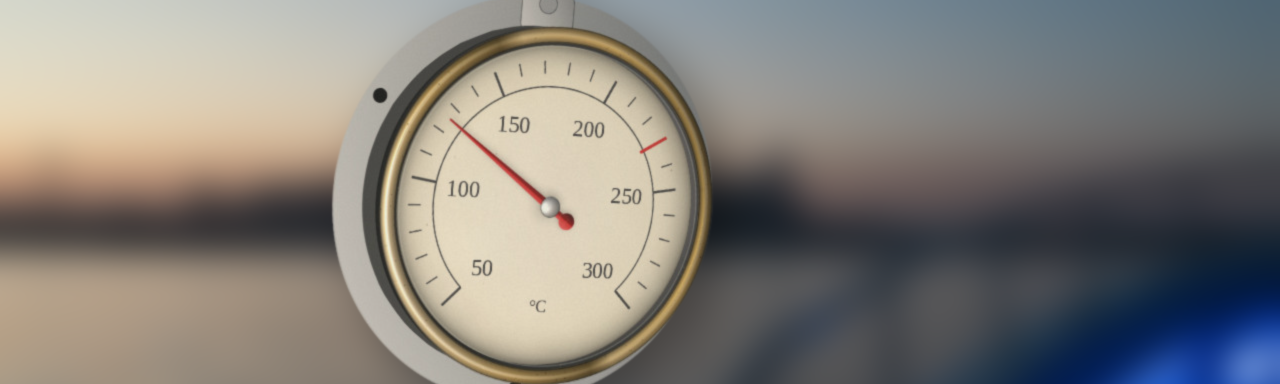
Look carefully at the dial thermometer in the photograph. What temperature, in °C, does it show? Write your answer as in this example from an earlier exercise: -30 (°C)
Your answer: 125 (°C)
